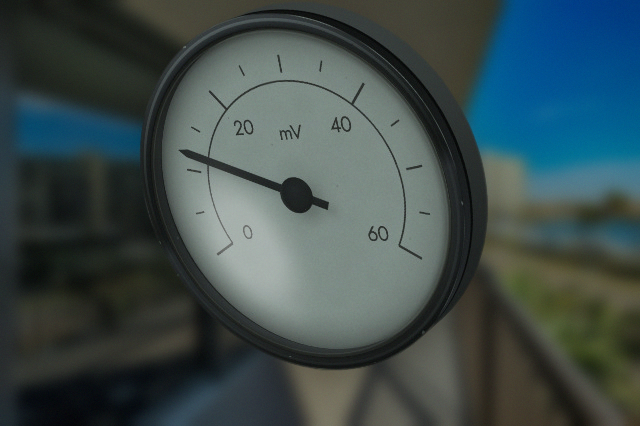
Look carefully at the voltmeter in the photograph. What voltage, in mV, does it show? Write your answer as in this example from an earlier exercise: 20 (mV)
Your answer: 12.5 (mV)
